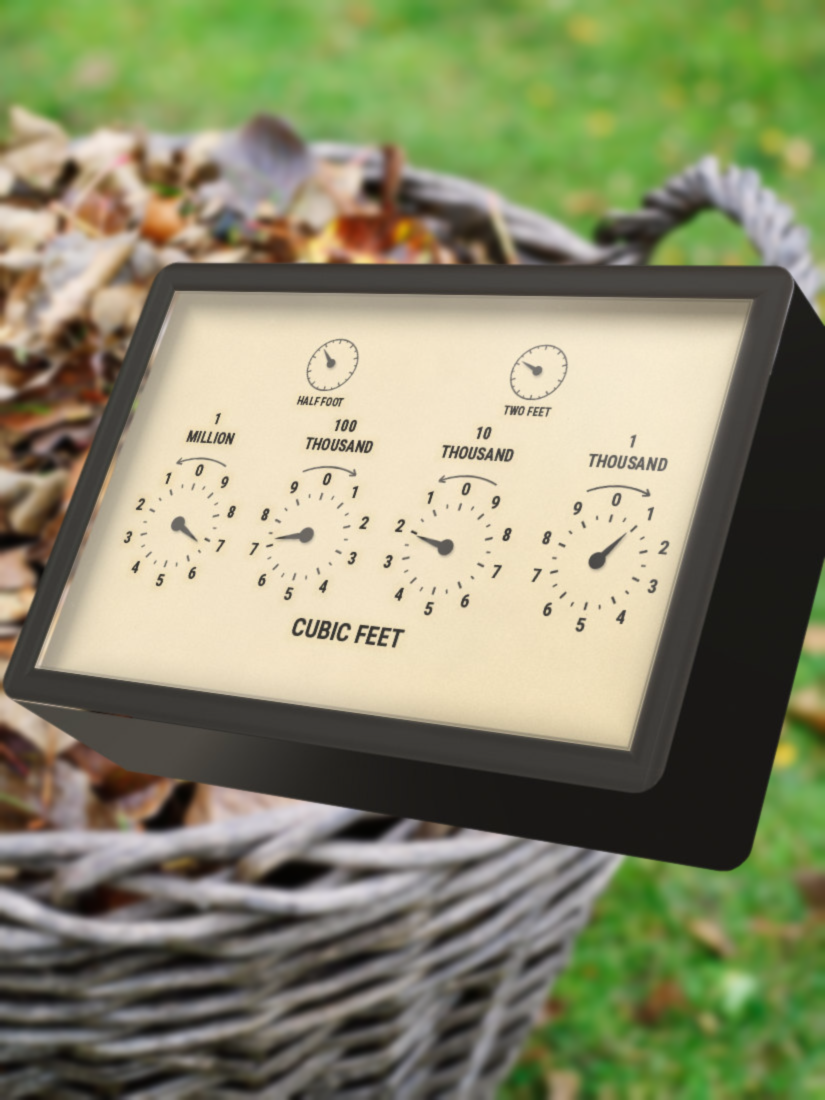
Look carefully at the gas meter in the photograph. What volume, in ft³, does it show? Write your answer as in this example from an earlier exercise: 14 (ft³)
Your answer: 672100 (ft³)
